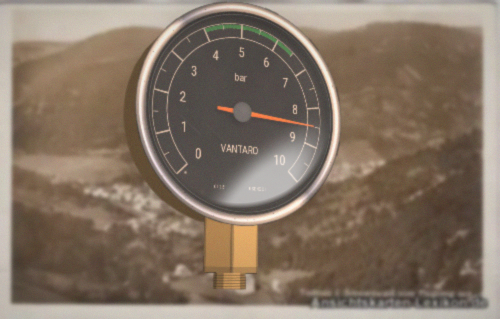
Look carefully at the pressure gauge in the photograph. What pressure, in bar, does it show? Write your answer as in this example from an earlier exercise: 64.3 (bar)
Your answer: 8.5 (bar)
